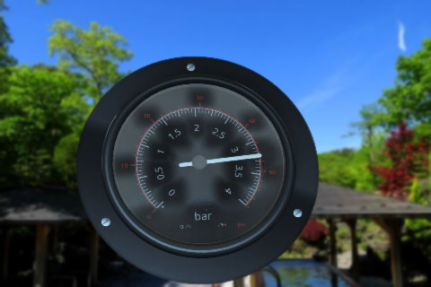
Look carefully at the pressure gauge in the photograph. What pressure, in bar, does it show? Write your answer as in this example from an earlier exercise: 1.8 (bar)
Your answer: 3.25 (bar)
